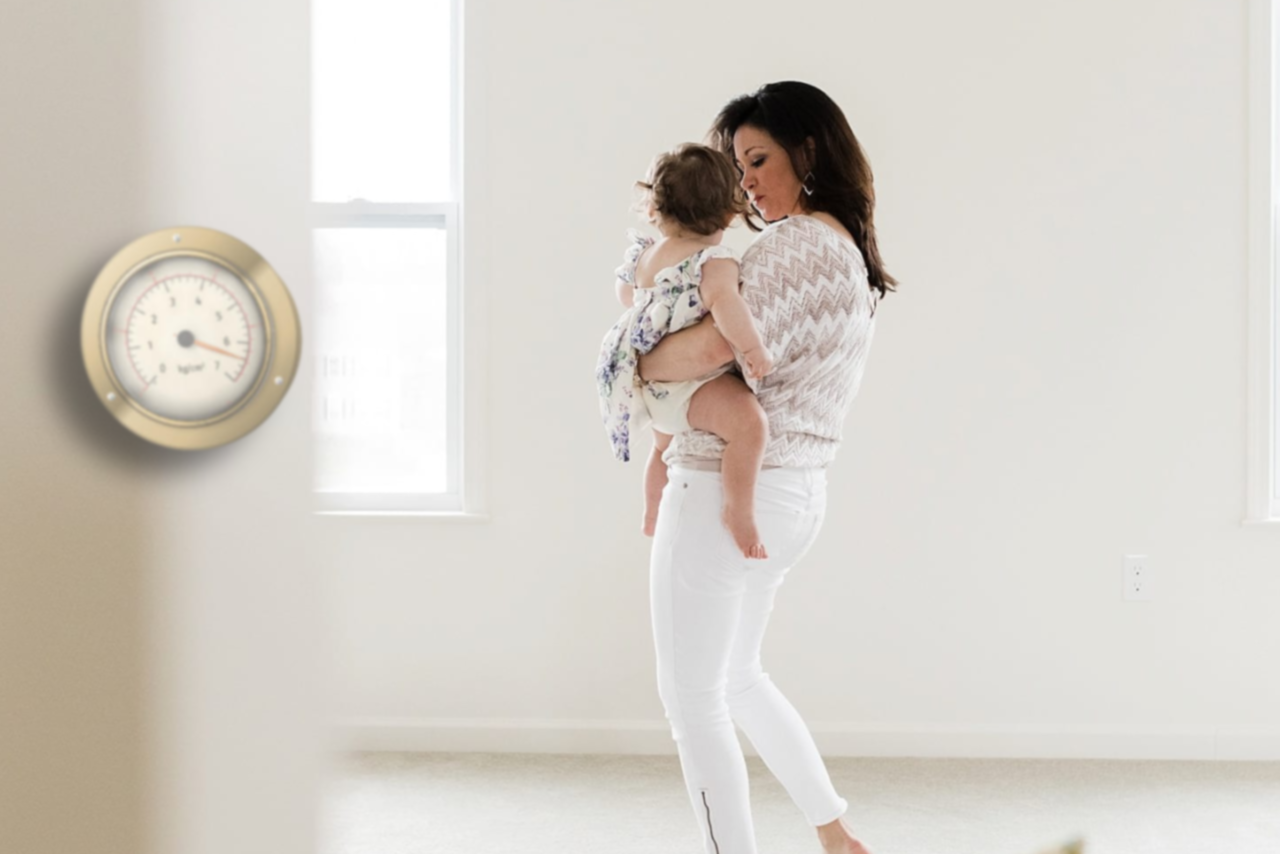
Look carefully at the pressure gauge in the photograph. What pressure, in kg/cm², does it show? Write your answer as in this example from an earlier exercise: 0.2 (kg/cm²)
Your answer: 6.4 (kg/cm²)
